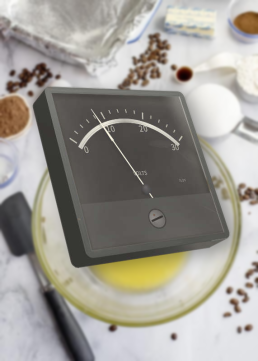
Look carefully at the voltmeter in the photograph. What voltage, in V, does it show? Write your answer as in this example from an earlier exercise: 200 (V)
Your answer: 8 (V)
